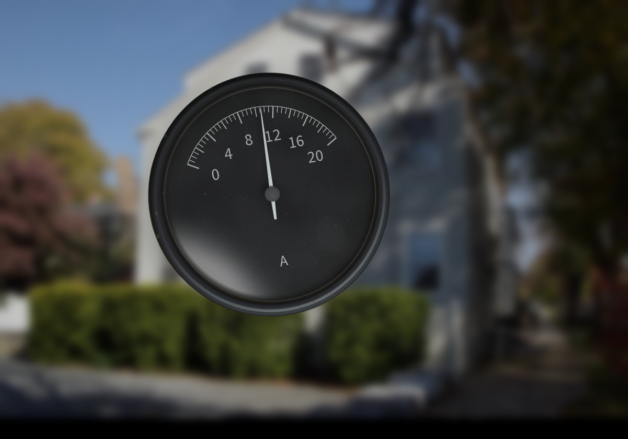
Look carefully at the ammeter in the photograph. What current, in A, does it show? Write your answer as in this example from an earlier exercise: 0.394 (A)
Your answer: 10.5 (A)
